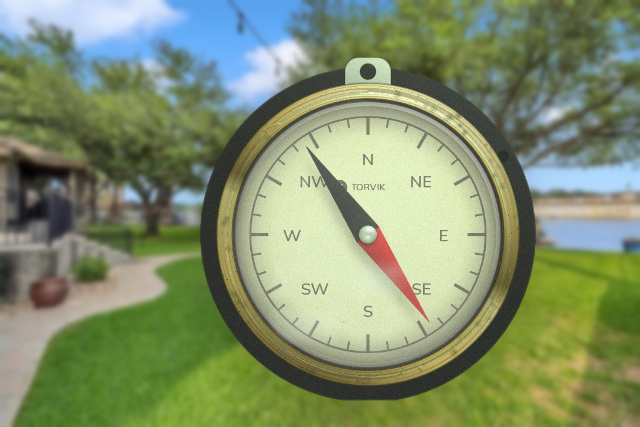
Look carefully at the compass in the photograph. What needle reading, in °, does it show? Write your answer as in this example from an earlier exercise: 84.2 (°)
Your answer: 145 (°)
